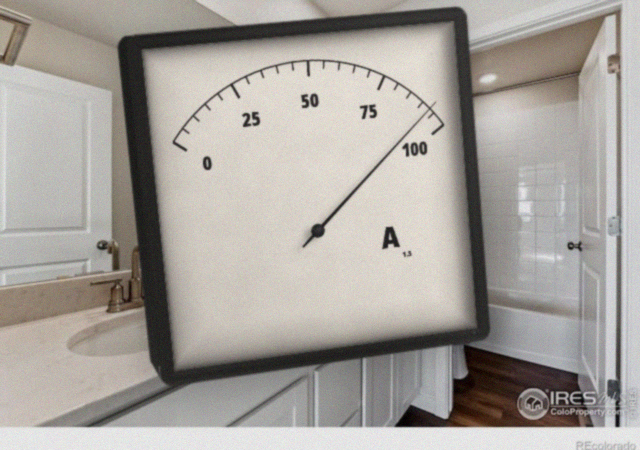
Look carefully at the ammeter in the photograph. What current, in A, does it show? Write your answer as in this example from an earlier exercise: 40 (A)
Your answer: 92.5 (A)
